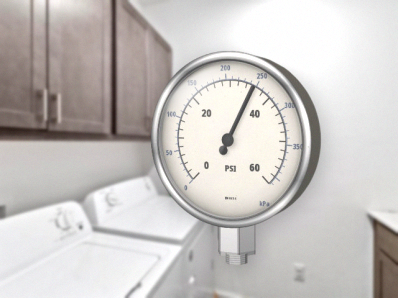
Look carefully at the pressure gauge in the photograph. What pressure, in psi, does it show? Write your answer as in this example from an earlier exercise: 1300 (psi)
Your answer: 36 (psi)
